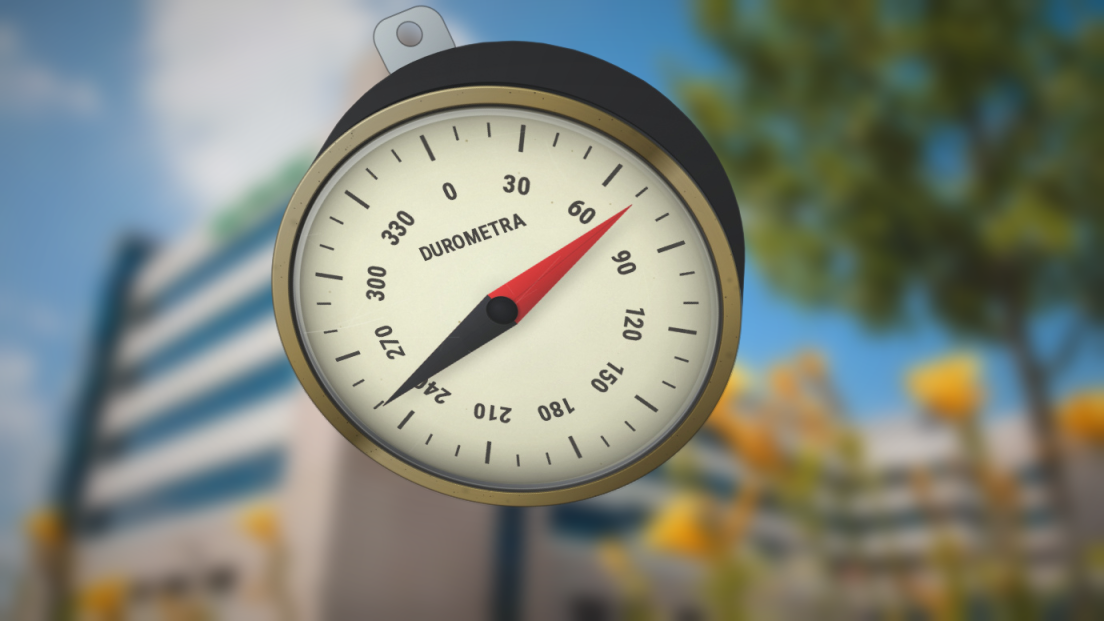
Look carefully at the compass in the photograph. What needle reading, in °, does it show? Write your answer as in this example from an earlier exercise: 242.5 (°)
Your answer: 70 (°)
